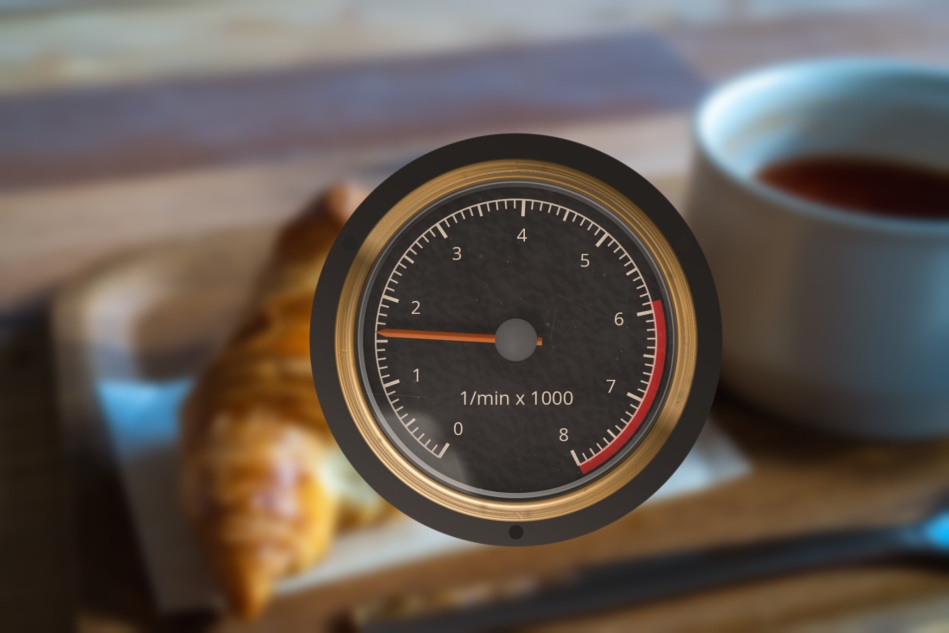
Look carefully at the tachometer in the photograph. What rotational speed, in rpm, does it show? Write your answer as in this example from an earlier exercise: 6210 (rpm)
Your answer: 1600 (rpm)
